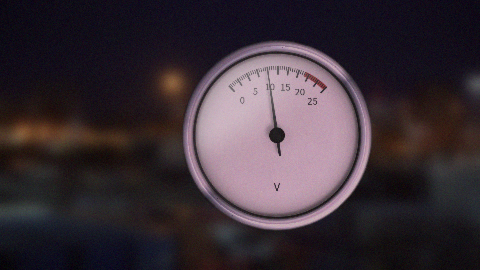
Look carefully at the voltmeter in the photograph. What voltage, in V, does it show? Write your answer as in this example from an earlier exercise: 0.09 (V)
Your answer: 10 (V)
